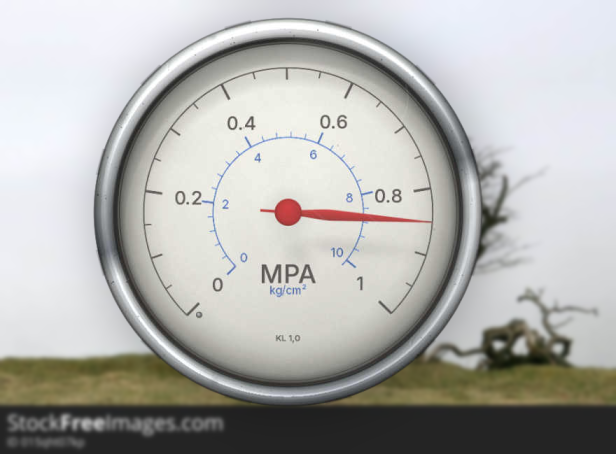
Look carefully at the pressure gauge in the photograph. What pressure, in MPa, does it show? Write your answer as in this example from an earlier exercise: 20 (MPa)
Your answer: 0.85 (MPa)
